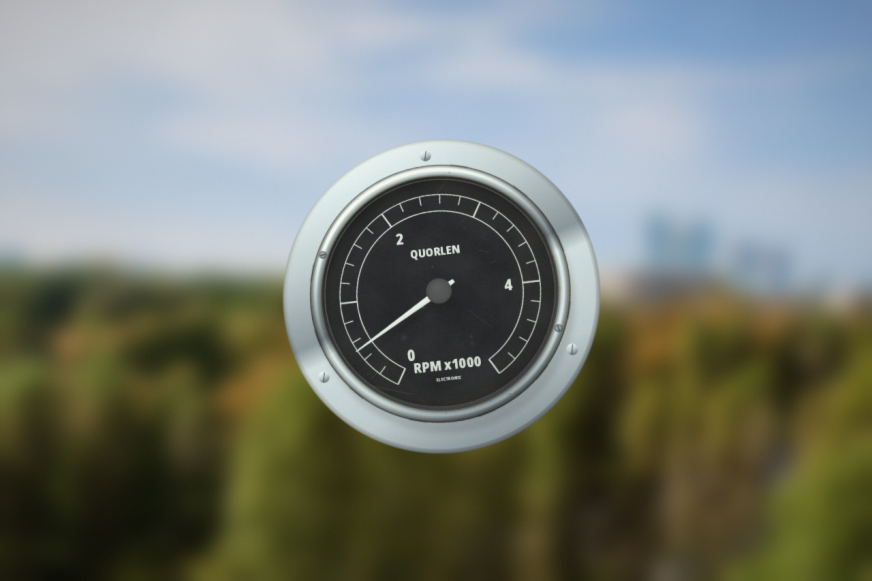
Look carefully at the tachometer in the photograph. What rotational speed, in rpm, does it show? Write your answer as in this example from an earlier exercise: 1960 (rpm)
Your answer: 500 (rpm)
